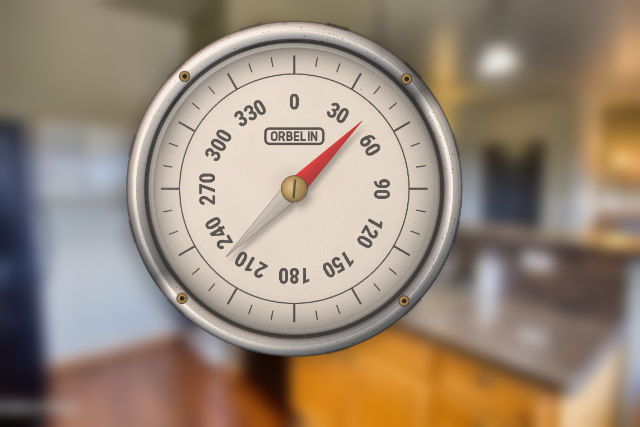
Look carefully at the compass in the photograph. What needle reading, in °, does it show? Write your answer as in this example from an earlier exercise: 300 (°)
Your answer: 45 (°)
